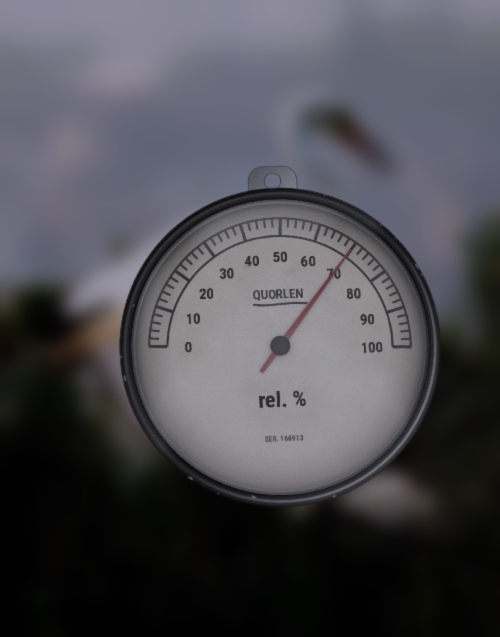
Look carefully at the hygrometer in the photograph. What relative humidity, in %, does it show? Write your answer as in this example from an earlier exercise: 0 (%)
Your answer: 70 (%)
